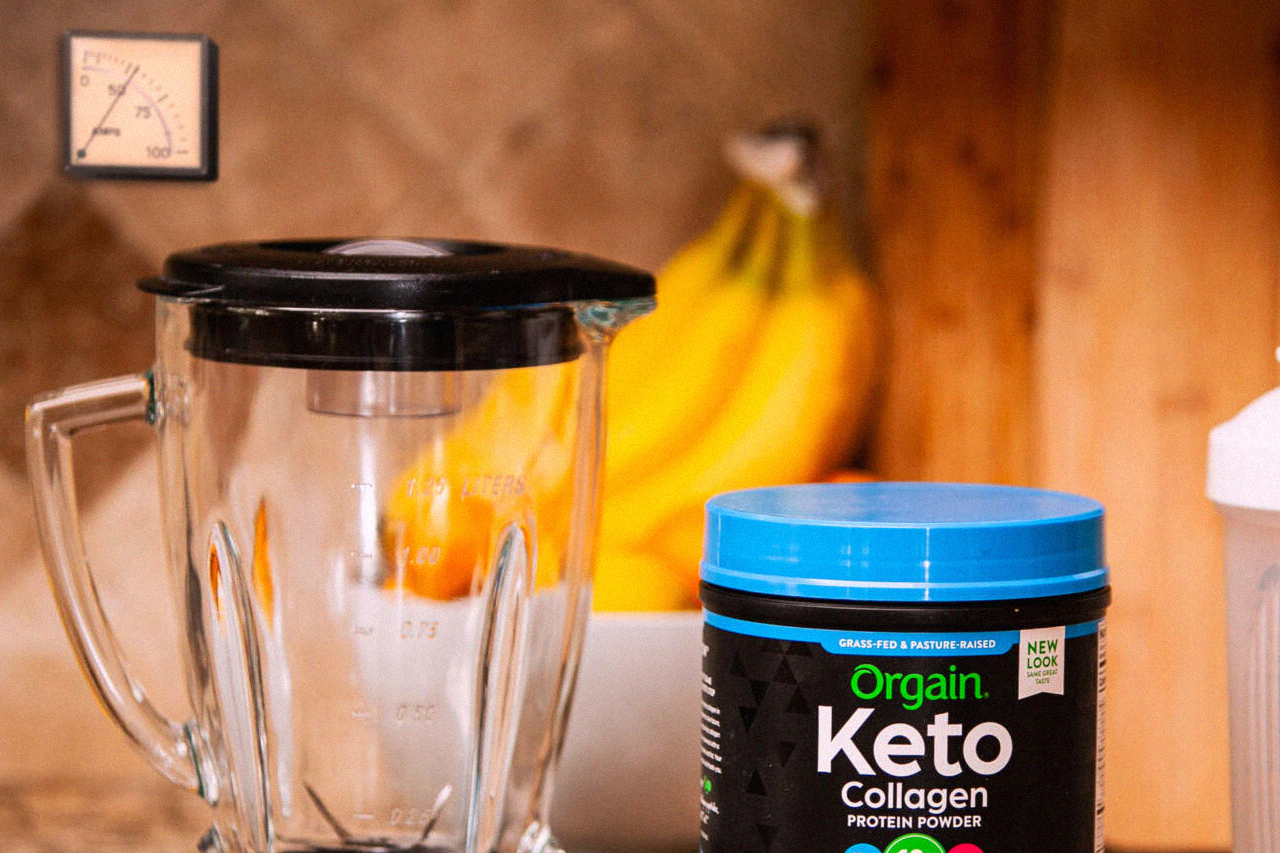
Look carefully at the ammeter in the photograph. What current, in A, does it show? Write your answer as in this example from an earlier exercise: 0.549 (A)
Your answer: 55 (A)
